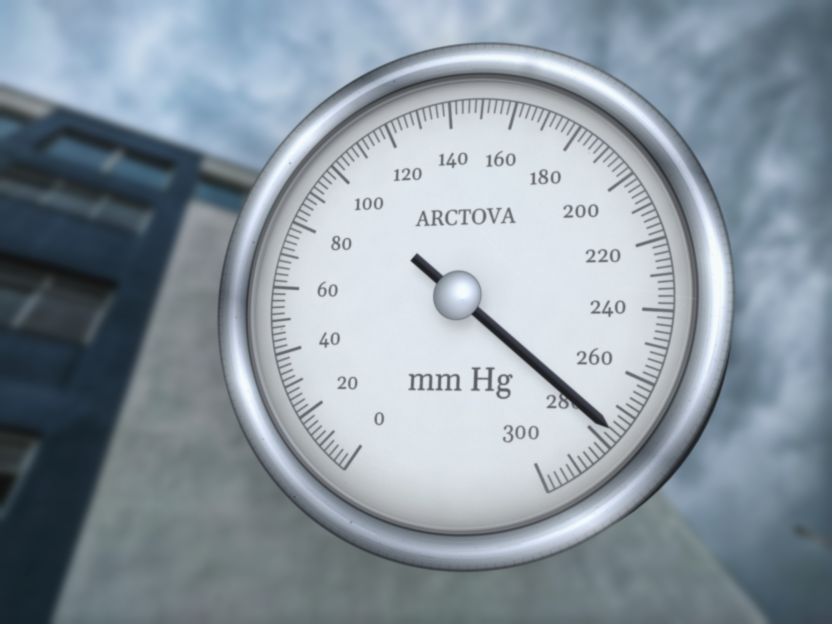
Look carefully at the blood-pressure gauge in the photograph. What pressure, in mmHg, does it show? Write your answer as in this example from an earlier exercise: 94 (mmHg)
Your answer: 276 (mmHg)
